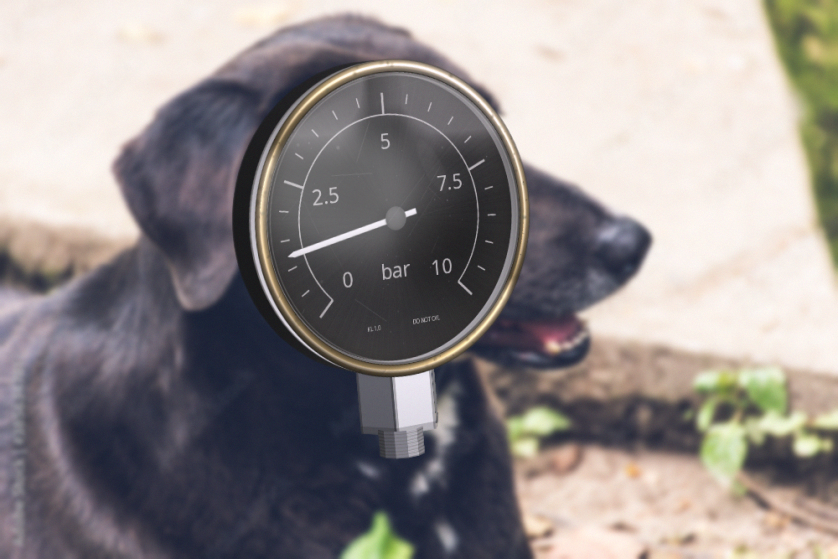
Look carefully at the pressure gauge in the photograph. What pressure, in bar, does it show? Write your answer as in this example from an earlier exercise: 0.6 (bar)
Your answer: 1.25 (bar)
